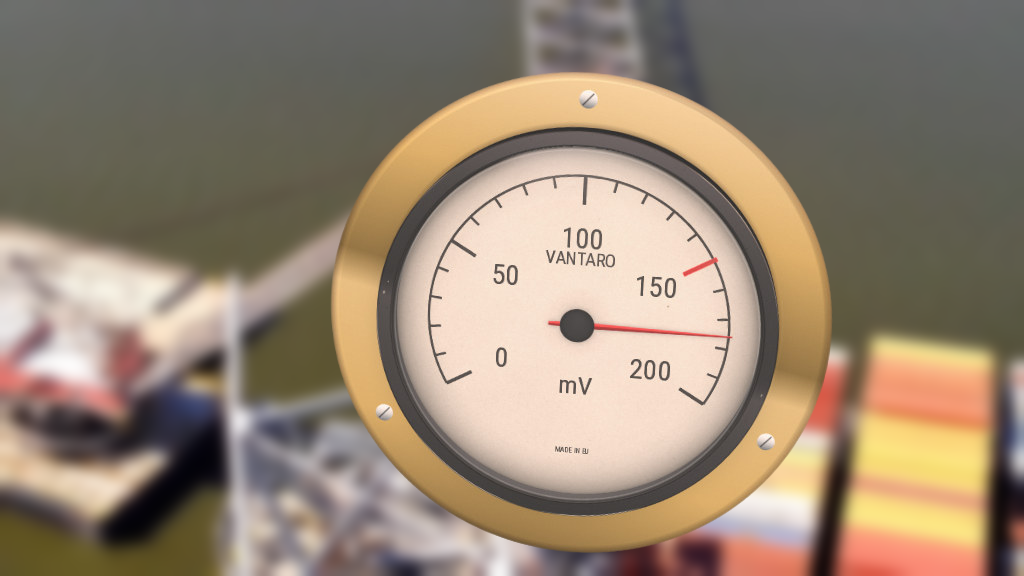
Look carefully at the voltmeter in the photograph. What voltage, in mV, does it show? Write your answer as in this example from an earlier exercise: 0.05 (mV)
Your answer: 175 (mV)
